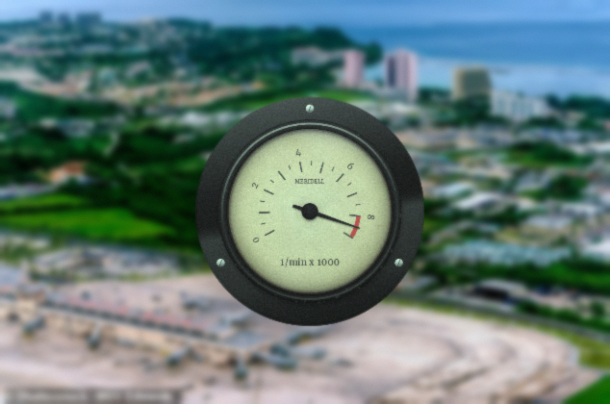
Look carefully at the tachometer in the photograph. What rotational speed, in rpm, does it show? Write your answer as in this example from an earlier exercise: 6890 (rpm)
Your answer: 8500 (rpm)
